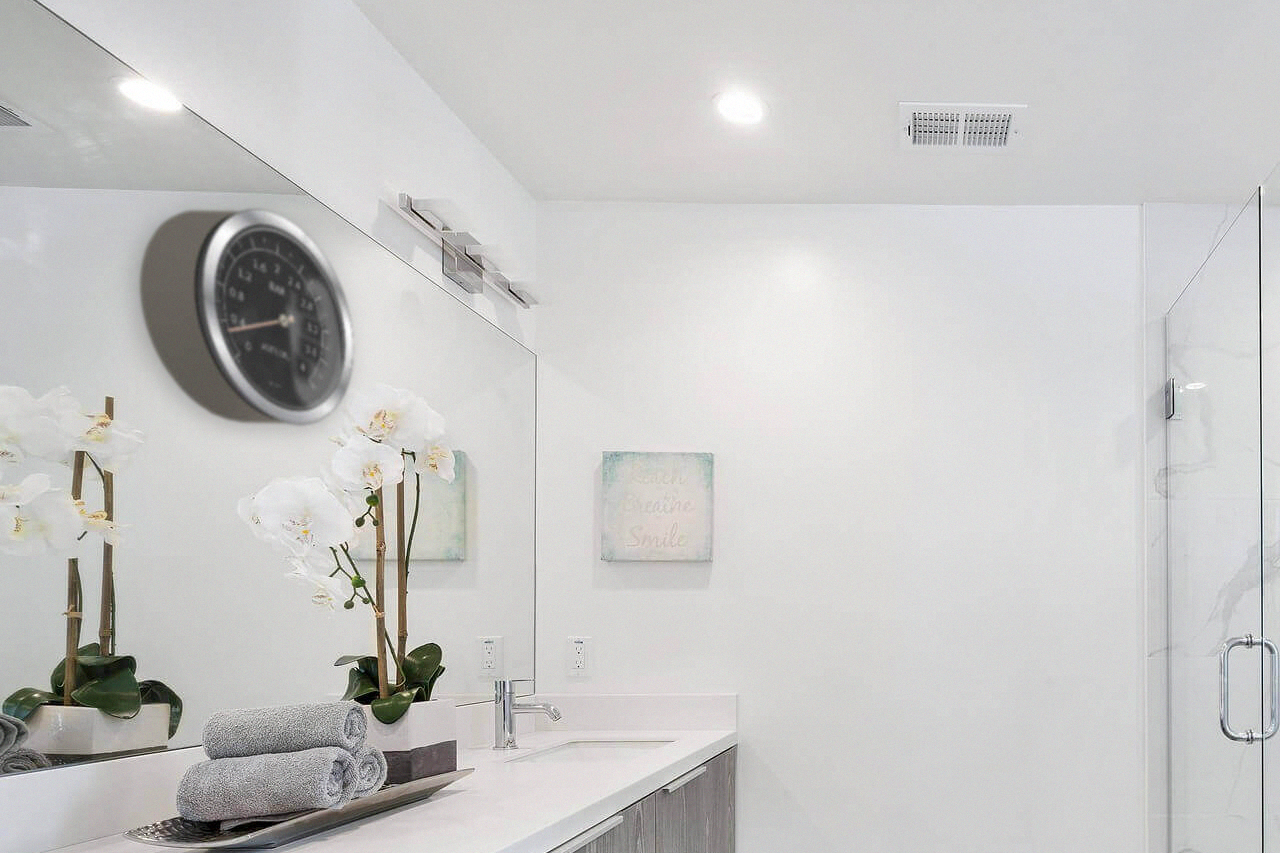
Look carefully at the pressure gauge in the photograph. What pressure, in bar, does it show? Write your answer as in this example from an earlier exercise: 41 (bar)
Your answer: 0.3 (bar)
